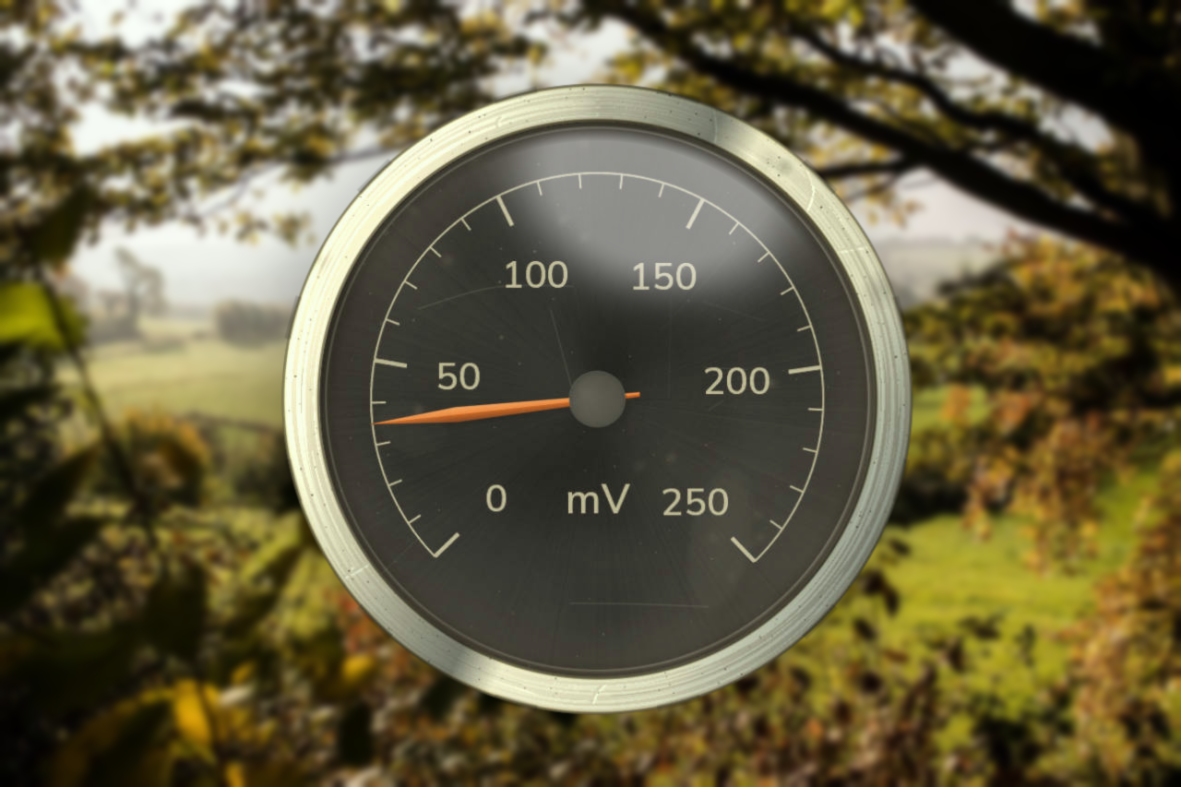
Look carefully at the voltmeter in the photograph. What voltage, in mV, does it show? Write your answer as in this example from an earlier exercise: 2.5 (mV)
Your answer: 35 (mV)
